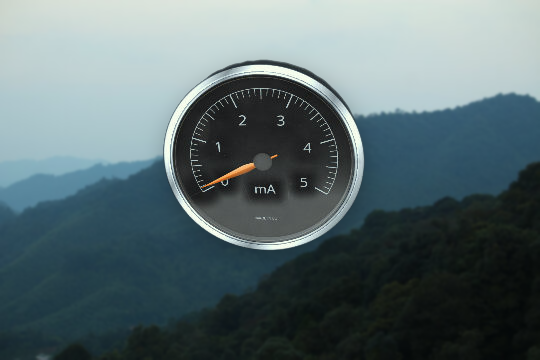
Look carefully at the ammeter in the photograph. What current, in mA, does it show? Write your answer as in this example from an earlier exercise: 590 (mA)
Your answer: 0.1 (mA)
